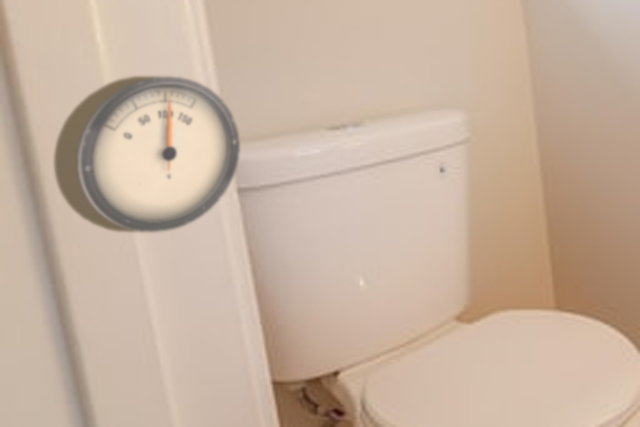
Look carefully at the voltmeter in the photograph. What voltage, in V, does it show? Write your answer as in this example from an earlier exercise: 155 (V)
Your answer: 100 (V)
